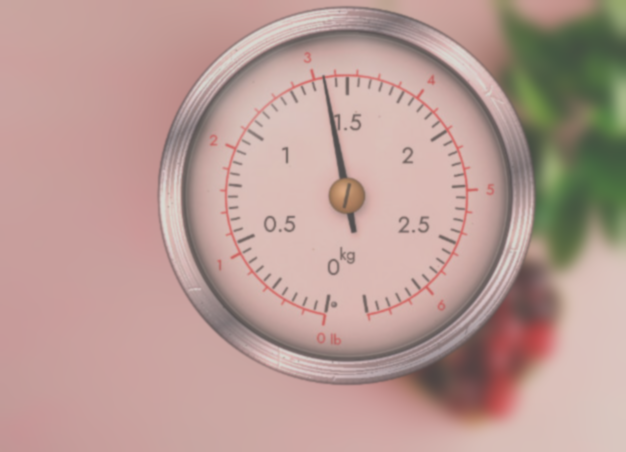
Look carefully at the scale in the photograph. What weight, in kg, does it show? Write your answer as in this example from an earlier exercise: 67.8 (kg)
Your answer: 1.4 (kg)
